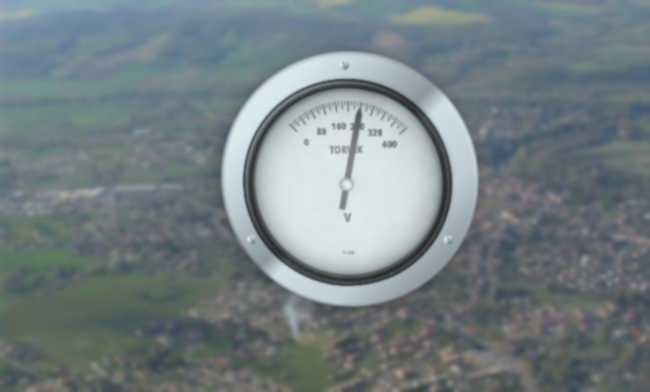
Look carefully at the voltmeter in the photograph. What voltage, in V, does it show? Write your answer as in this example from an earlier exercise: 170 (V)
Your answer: 240 (V)
